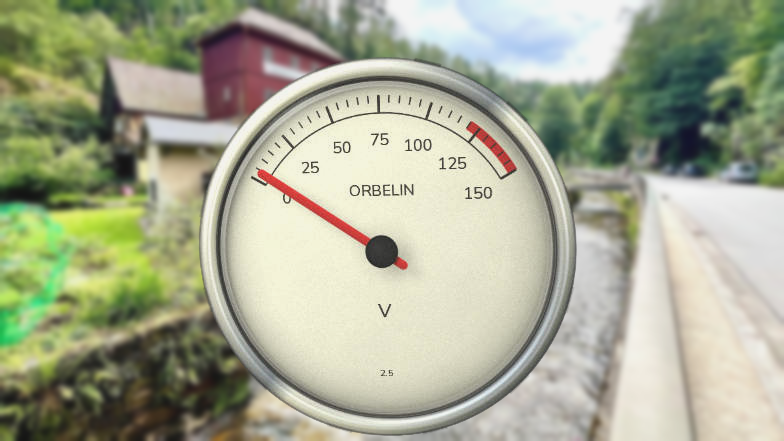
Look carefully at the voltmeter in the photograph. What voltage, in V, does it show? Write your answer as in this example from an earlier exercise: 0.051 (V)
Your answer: 5 (V)
